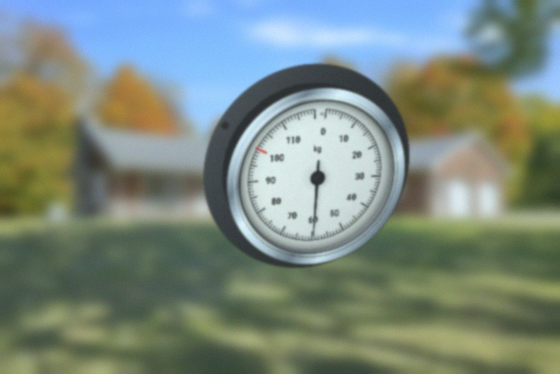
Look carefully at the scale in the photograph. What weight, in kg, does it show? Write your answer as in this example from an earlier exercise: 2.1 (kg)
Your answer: 60 (kg)
